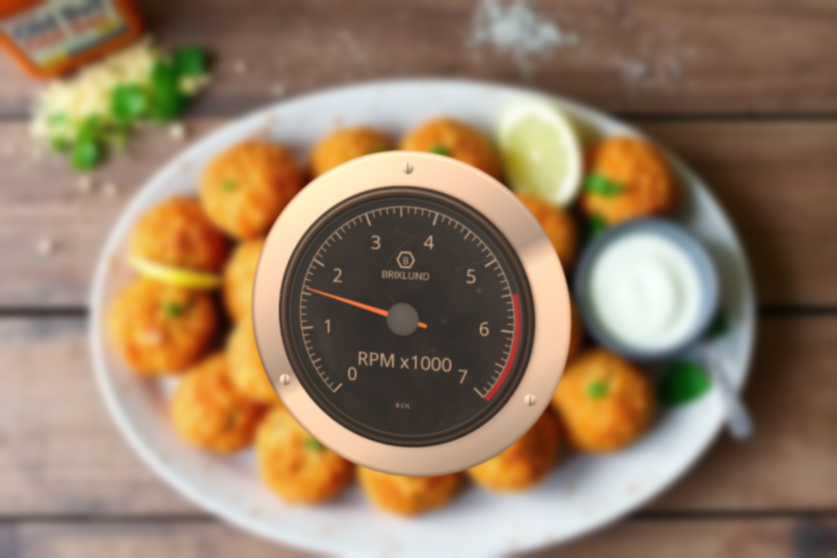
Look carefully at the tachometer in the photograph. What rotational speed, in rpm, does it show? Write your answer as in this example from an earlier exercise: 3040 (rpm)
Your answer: 1600 (rpm)
